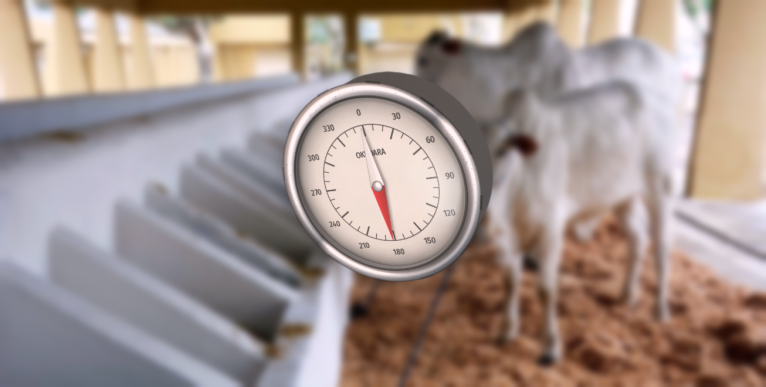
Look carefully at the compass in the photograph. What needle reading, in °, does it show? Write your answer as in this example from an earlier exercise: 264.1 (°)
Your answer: 180 (°)
